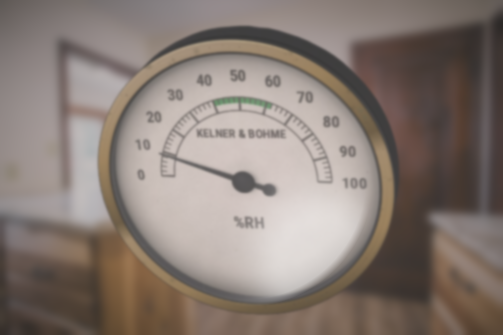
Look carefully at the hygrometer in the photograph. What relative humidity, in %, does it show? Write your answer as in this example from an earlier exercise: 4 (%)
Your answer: 10 (%)
